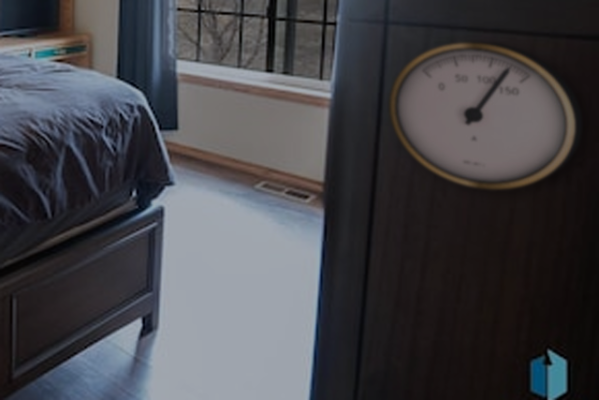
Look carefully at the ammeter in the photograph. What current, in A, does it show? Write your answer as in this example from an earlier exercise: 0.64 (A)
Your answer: 125 (A)
